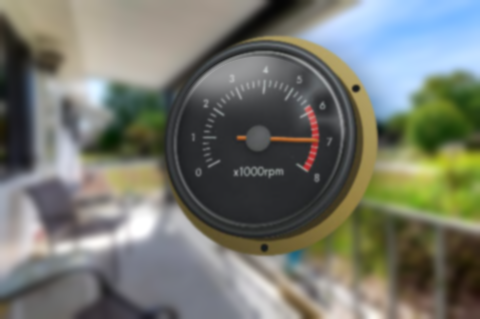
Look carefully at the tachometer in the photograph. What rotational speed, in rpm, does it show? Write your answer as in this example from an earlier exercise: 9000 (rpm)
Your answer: 7000 (rpm)
